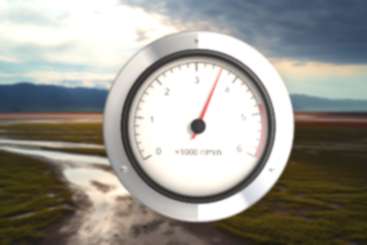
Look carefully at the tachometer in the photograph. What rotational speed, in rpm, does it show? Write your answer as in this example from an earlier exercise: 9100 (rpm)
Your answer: 3600 (rpm)
